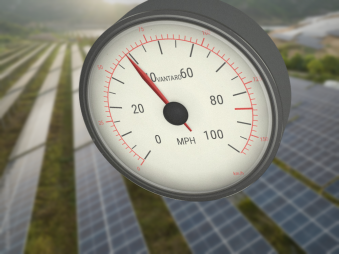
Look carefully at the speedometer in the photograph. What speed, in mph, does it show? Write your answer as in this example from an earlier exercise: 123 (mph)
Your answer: 40 (mph)
